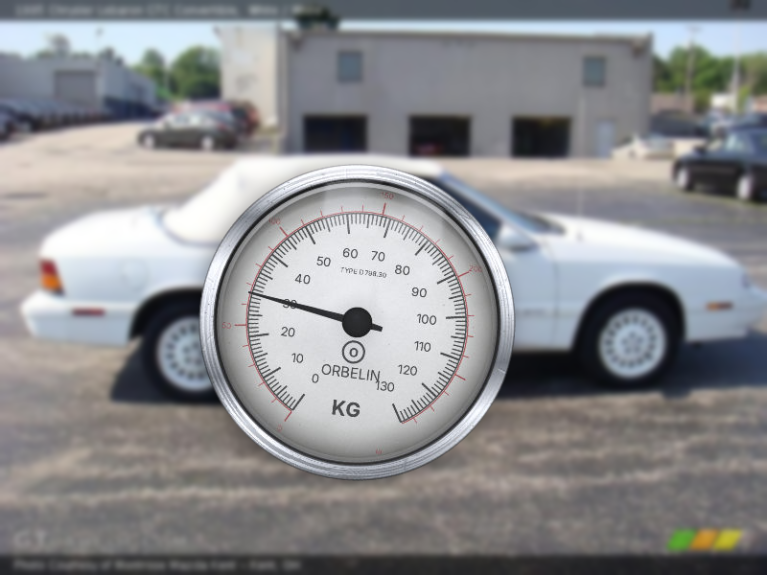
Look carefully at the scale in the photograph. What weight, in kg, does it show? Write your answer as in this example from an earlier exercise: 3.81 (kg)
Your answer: 30 (kg)
